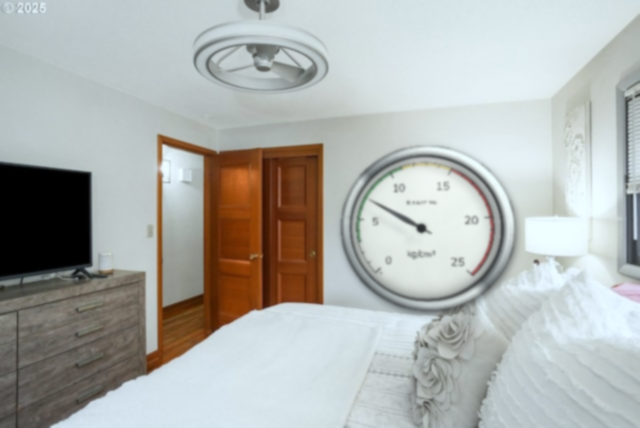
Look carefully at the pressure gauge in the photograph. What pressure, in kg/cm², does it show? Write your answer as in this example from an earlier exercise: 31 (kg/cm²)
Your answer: 7 (kg/cm²)
